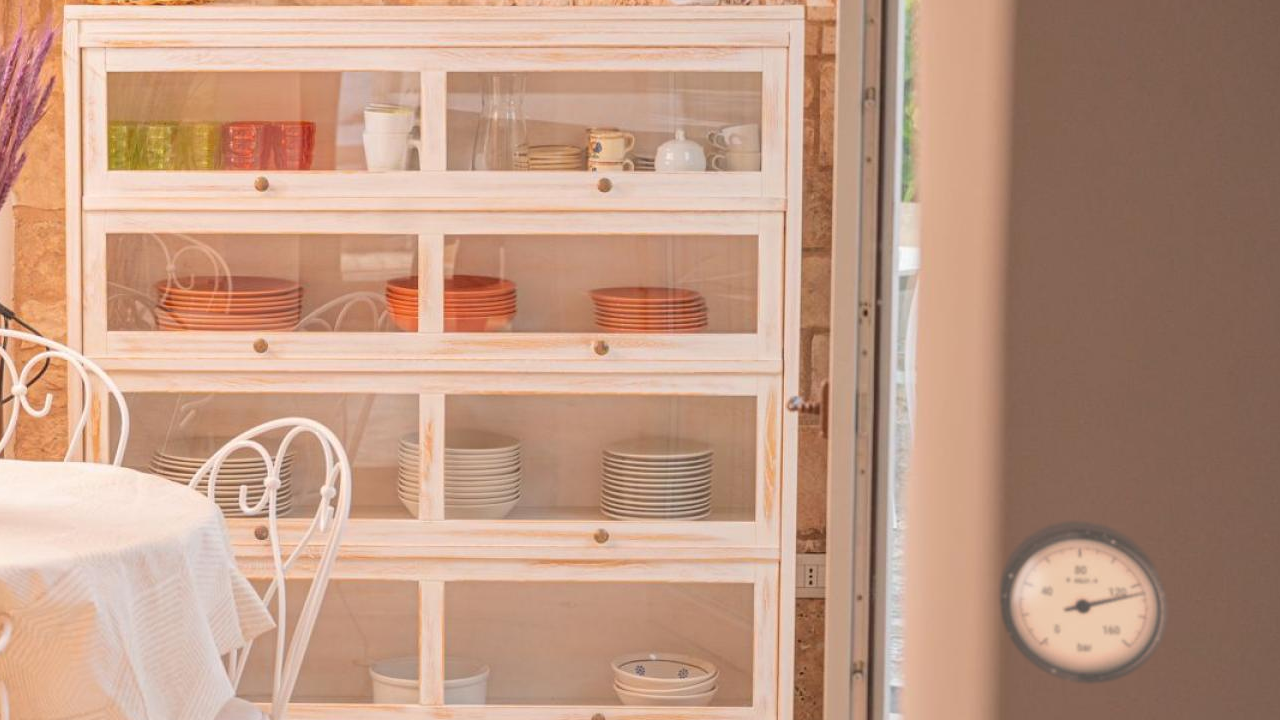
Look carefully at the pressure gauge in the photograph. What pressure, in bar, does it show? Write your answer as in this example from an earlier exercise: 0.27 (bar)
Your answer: 125 (bar)
